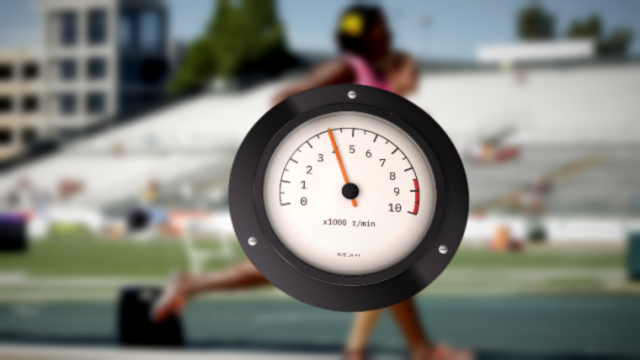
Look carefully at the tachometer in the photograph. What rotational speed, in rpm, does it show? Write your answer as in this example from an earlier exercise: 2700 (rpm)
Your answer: 4000 (rpm)
